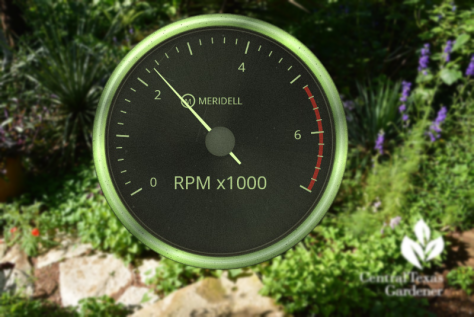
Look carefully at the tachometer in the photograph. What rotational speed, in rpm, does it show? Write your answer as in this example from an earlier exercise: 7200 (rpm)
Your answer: 2300 (rpm)
